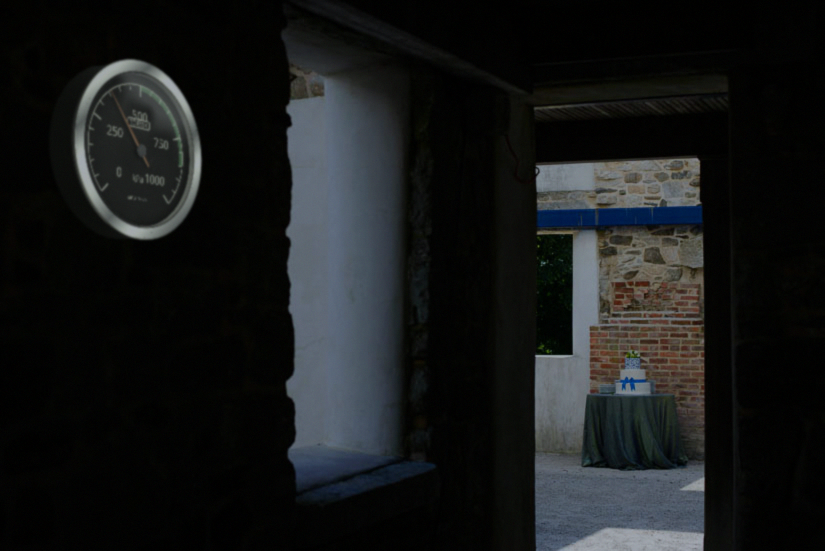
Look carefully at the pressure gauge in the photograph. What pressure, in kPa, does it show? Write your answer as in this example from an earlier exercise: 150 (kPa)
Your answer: 350 (kPa)
